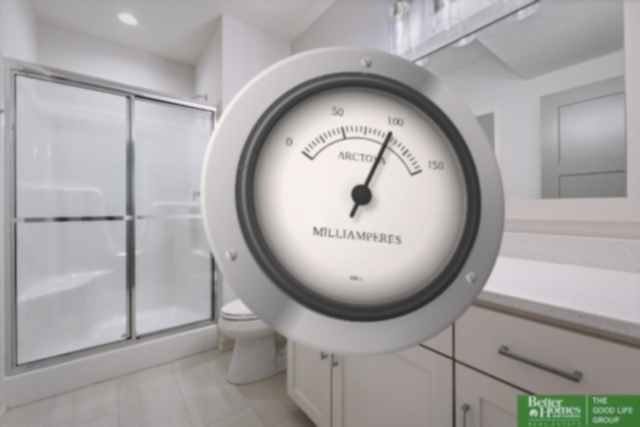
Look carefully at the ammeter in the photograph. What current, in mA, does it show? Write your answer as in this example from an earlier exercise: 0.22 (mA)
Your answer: 100 (mA)
